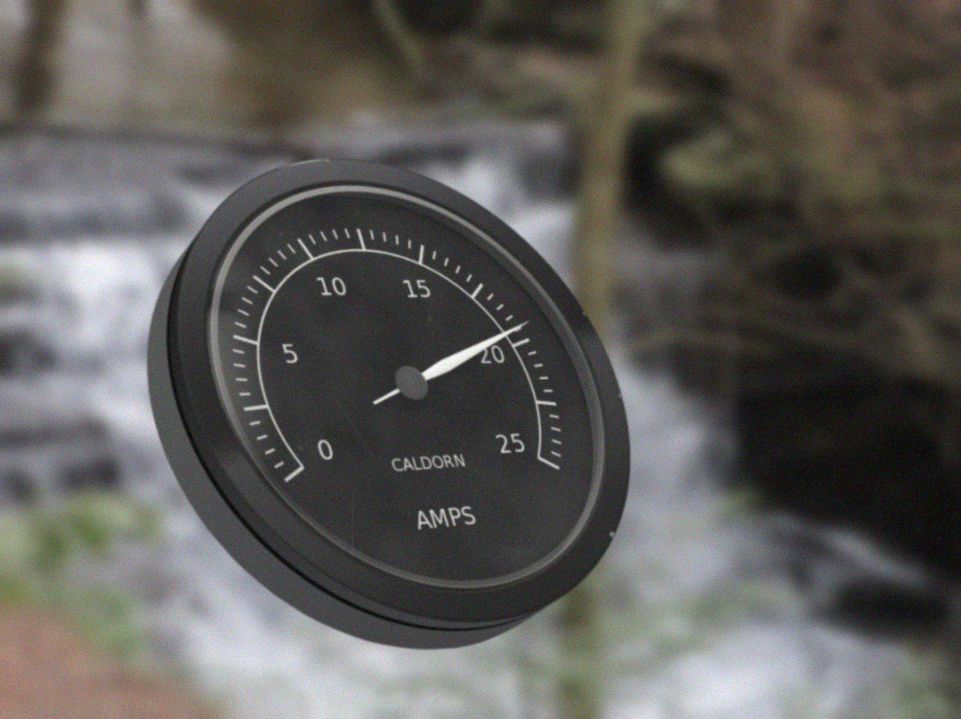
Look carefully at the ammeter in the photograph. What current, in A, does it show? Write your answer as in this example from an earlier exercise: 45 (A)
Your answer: 19.5 (A)
